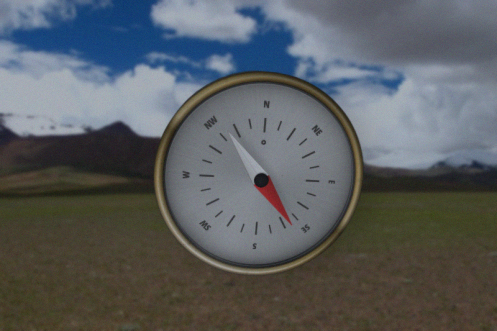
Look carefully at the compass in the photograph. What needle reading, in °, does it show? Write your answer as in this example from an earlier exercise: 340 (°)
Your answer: 142.5 (°)
